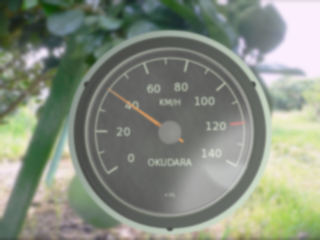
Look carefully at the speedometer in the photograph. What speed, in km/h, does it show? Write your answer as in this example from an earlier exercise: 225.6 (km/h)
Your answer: 40 (km/h)
